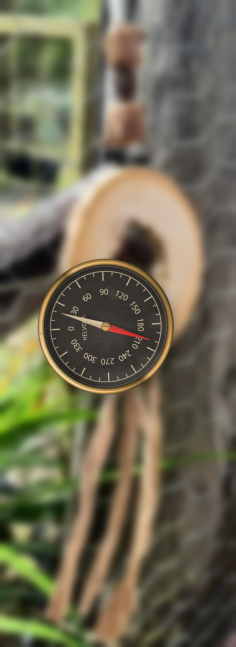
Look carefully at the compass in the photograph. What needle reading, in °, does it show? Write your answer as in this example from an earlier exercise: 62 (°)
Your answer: 200 (°)
